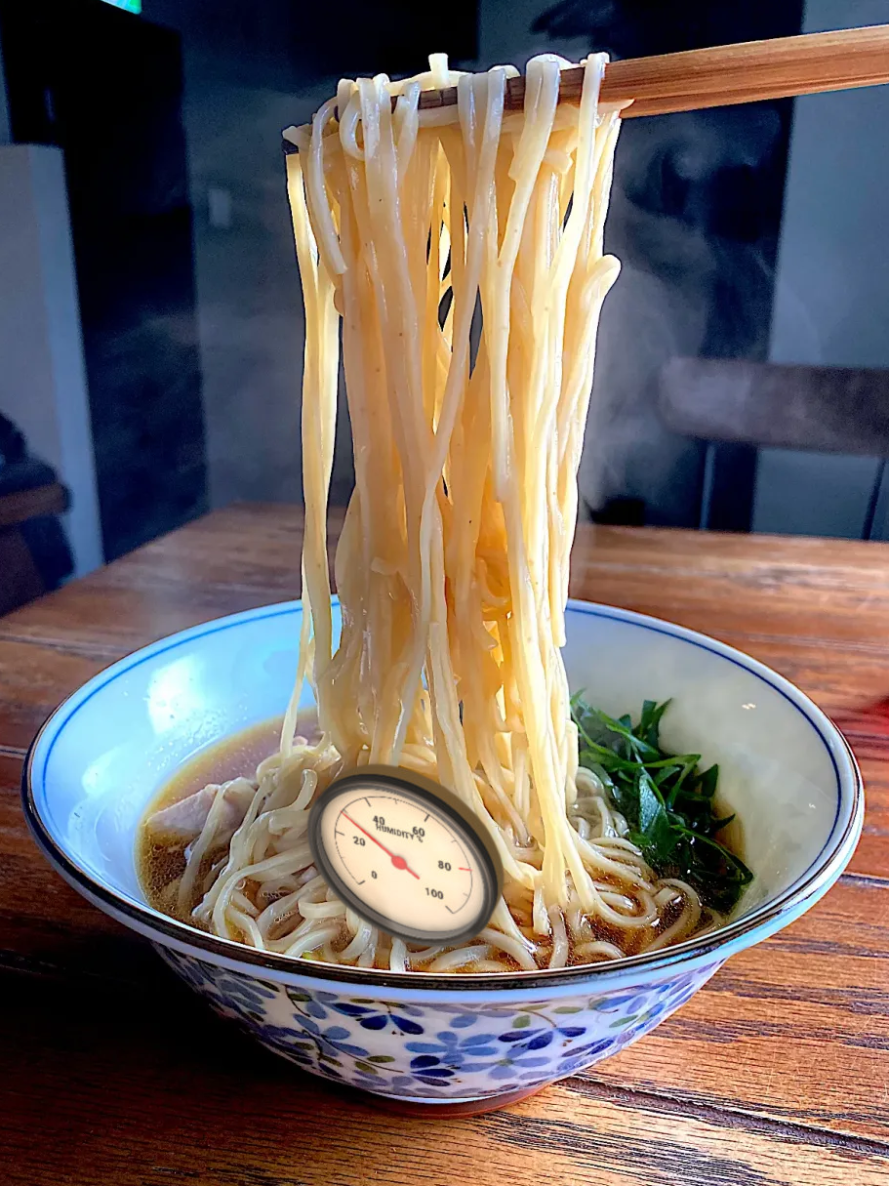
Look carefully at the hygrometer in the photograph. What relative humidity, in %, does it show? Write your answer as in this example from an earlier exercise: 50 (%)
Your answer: 30 (%)
